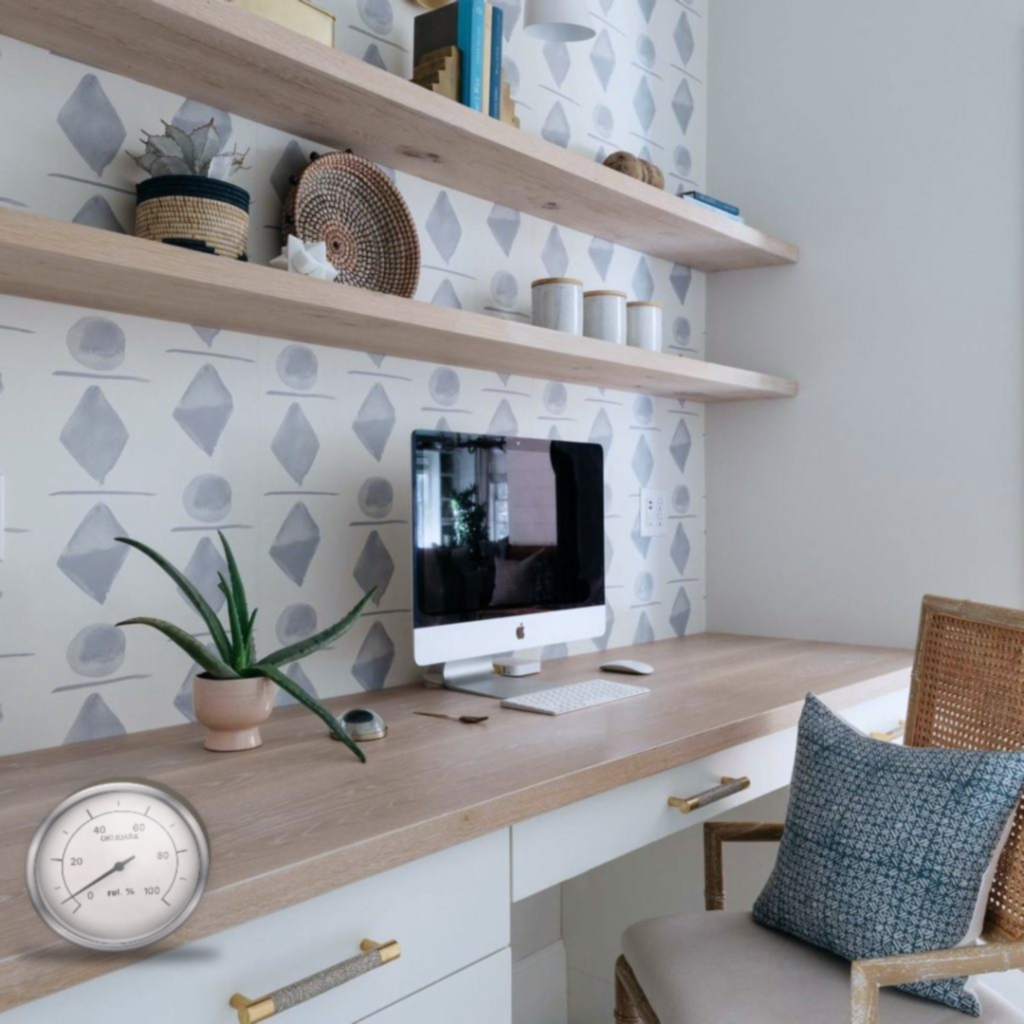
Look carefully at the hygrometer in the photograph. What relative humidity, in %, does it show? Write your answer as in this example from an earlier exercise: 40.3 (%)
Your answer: 5 (%)
